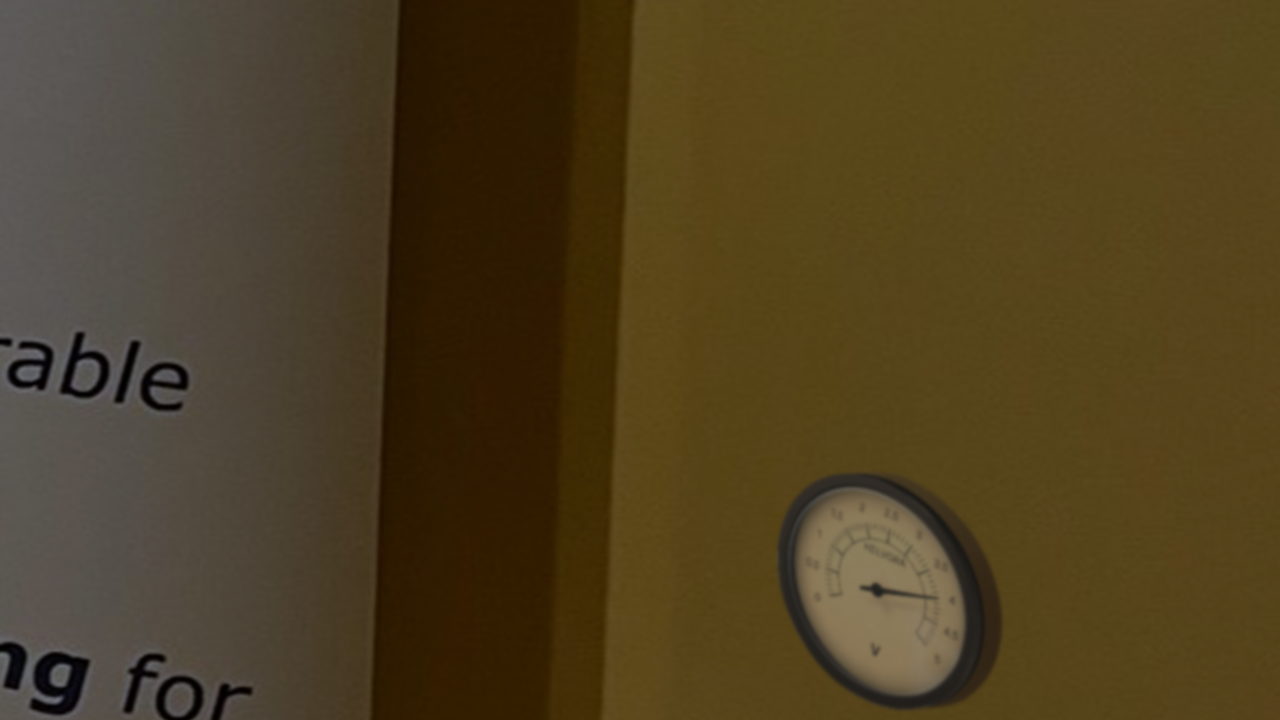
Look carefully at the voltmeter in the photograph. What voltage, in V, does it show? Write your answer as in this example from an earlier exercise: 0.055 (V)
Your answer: 4 (V)
